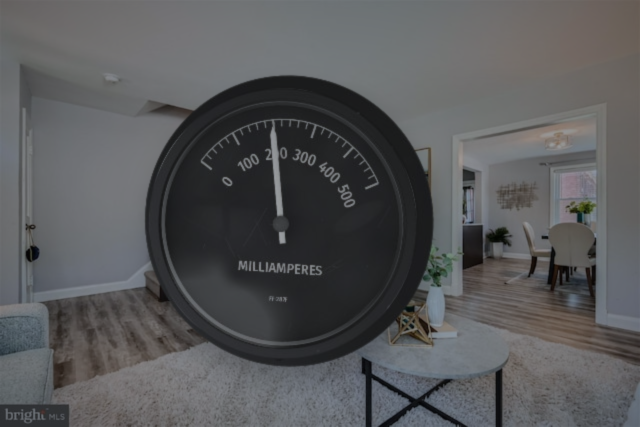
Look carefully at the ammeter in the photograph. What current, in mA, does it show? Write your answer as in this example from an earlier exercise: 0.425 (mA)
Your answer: 200 (mA)
